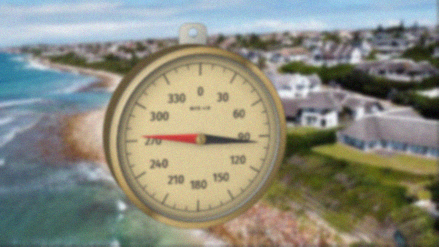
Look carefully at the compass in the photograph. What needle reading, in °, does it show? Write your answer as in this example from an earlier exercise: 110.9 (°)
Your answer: 275 (°)
